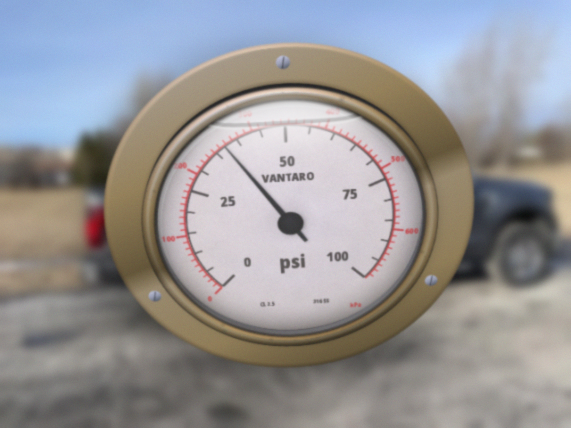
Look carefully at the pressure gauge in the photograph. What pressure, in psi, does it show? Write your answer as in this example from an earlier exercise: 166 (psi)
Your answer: 37.5 (psi)
